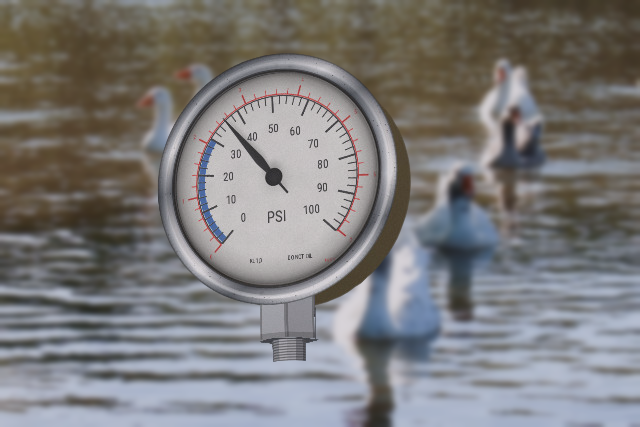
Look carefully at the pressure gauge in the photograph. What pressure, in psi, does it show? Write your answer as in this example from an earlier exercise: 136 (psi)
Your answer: 36 (psi)
